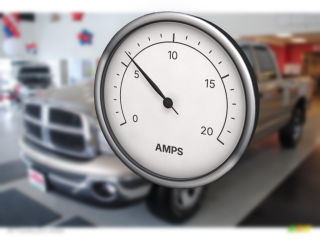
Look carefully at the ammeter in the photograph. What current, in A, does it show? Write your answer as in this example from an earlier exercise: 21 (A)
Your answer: 6 (A)
